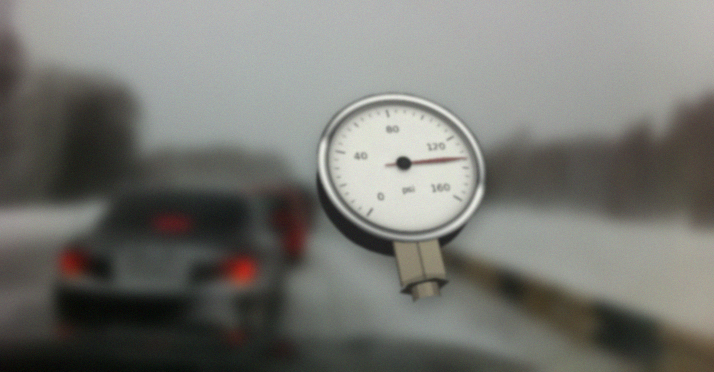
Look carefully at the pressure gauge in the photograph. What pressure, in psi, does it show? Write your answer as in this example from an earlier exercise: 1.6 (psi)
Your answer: 135 (psi)
